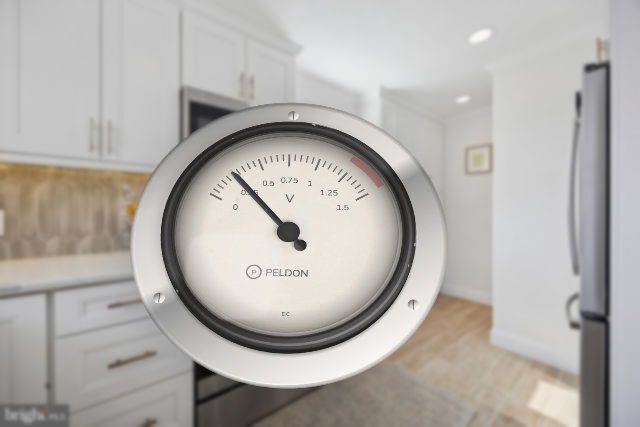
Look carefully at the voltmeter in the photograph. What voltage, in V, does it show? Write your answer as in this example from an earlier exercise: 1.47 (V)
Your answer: 0.25 (V)
